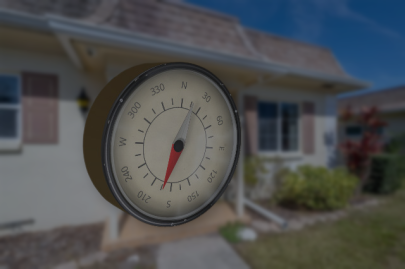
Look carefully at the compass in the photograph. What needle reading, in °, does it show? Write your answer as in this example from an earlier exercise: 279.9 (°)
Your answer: 195 (°)
